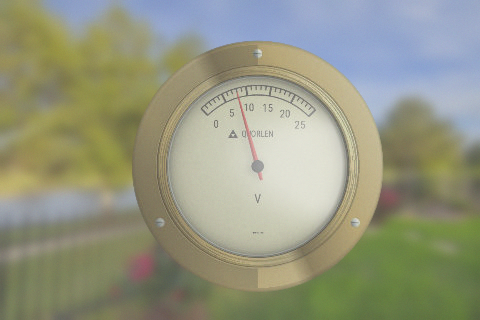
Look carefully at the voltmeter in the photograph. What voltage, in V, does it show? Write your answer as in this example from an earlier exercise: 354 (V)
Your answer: 8 (V)
